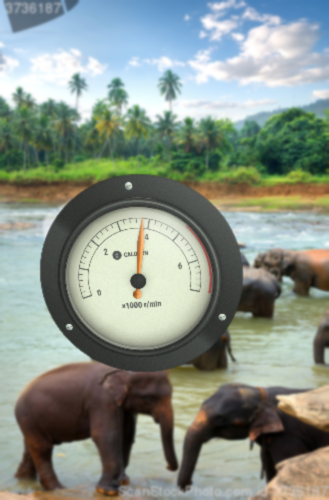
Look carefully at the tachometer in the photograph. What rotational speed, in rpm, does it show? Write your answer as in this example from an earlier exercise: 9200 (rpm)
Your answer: 3800 (rpm)
